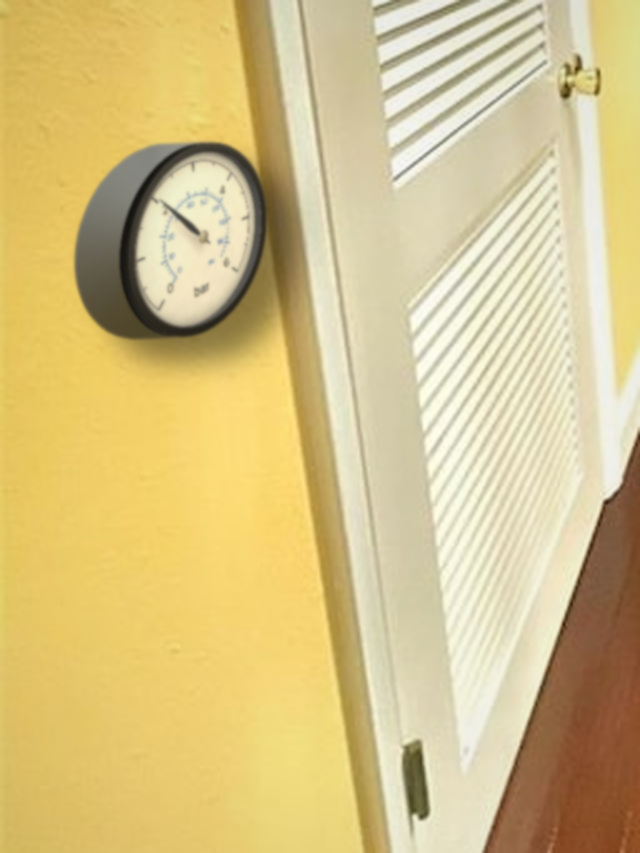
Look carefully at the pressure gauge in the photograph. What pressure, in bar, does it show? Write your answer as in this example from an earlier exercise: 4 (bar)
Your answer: 2 (bar)
